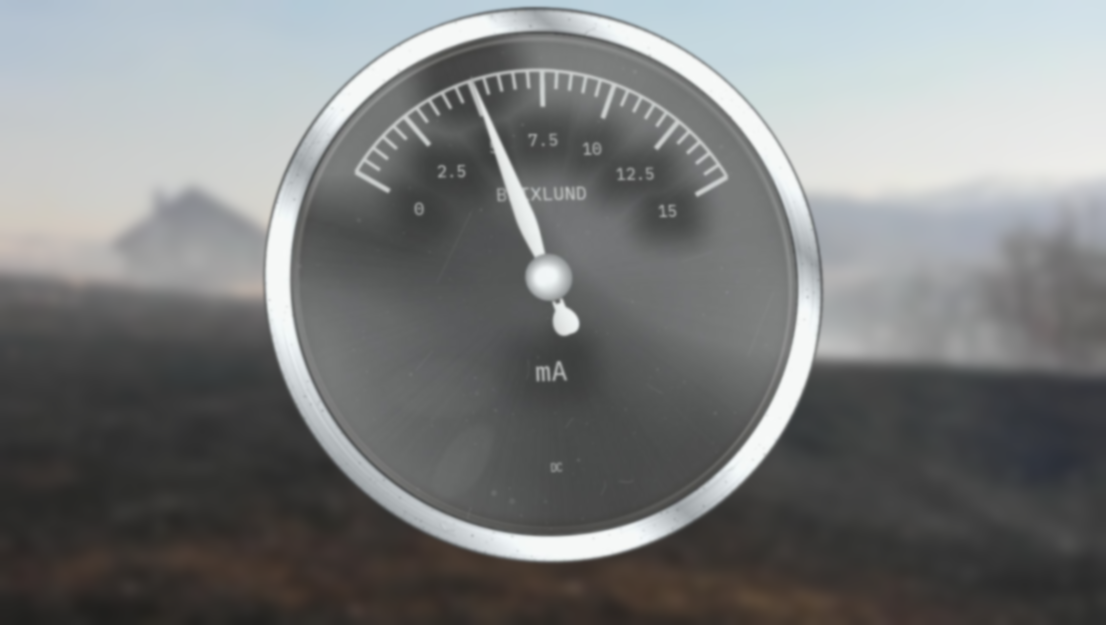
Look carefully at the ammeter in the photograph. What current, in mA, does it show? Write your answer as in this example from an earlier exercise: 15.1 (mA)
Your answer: 5 (mA)
